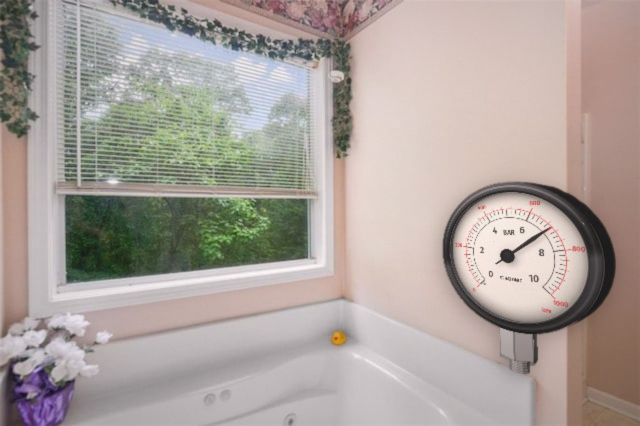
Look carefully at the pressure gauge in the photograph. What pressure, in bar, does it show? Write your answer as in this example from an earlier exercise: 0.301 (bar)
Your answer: 7 (bar)
